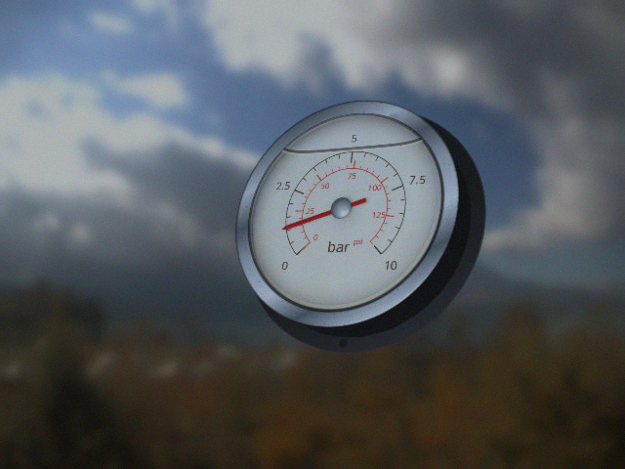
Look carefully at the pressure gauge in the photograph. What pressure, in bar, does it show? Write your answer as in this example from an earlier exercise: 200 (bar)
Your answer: 1 (bar)
